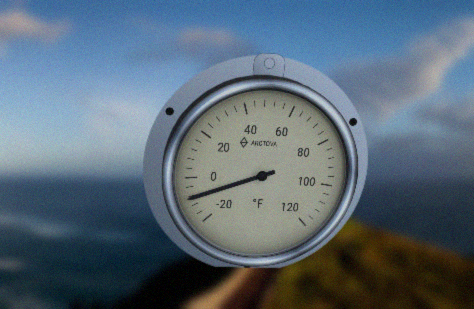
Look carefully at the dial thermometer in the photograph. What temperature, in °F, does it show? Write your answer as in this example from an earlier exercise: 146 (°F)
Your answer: -8 (°F)
